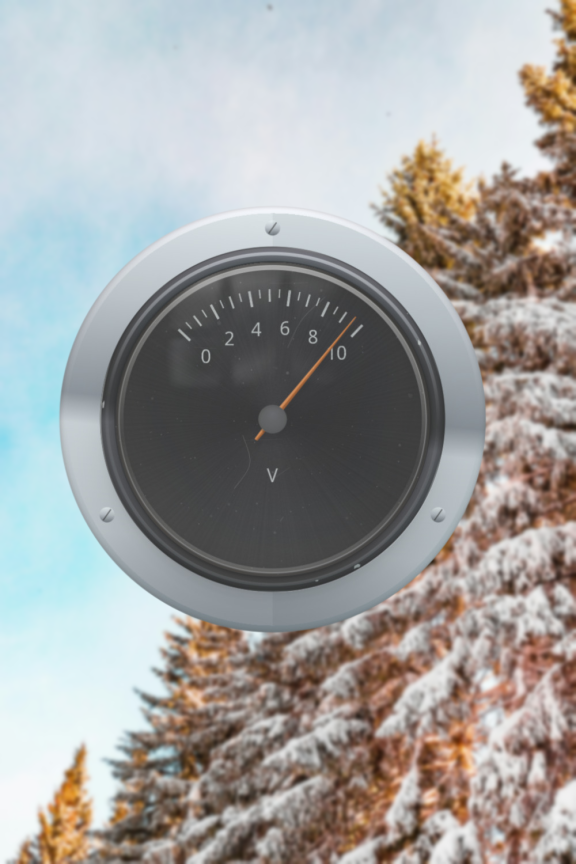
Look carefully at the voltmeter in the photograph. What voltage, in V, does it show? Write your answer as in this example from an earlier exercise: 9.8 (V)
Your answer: 9.5 (V)
